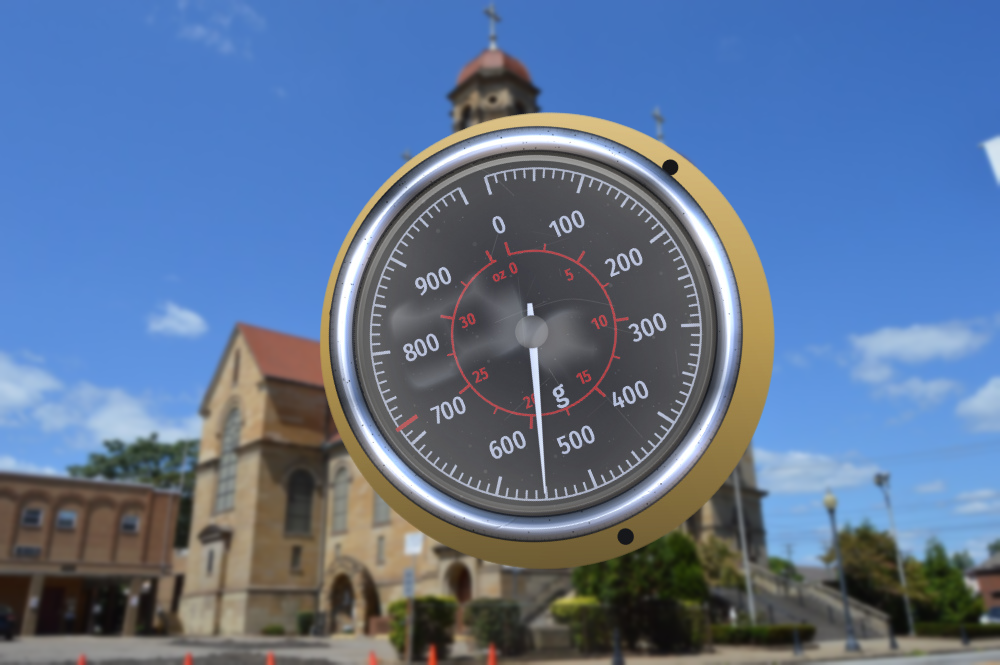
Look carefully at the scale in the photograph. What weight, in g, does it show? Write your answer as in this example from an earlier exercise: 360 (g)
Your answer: 550 (g)
